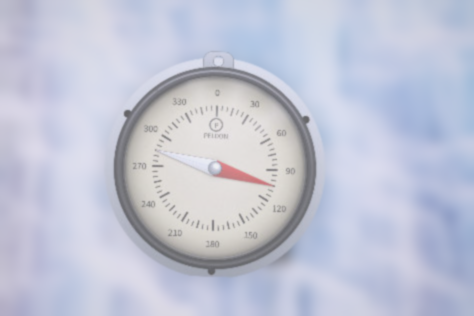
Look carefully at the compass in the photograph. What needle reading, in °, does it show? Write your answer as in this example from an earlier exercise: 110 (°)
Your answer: 105 (°)
